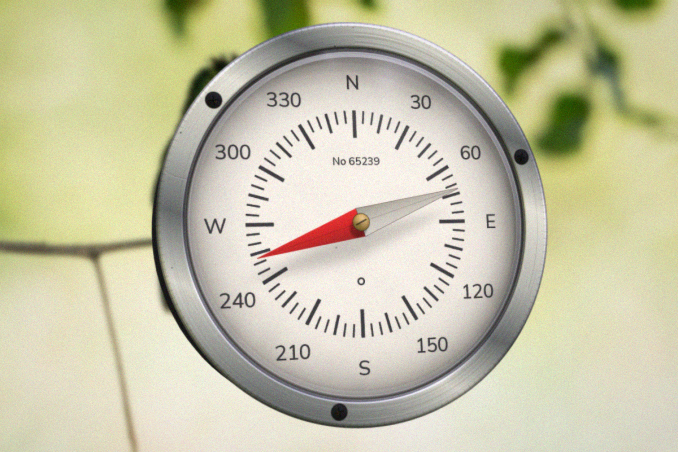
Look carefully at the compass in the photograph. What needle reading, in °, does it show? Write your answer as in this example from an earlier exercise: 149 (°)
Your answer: 252.5 (°)
